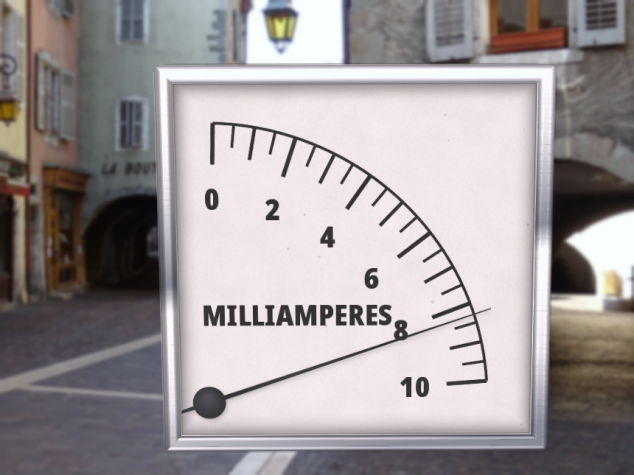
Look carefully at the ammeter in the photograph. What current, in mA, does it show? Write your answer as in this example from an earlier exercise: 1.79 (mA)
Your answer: 8.25 (mA)
